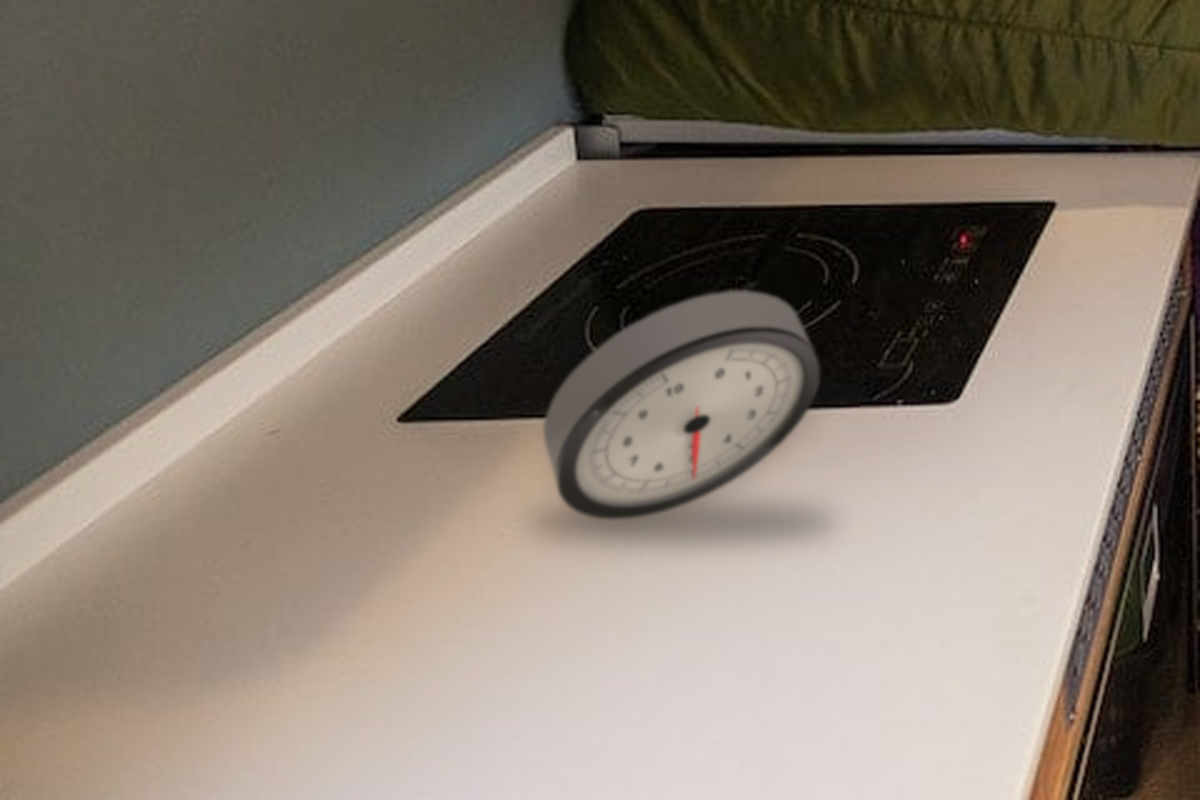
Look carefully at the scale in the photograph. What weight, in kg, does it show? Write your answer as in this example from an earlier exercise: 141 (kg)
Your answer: 5 (kg)
